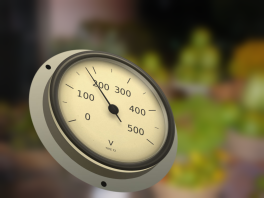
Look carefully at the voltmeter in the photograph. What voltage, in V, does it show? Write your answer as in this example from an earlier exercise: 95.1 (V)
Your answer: 175 (V)
